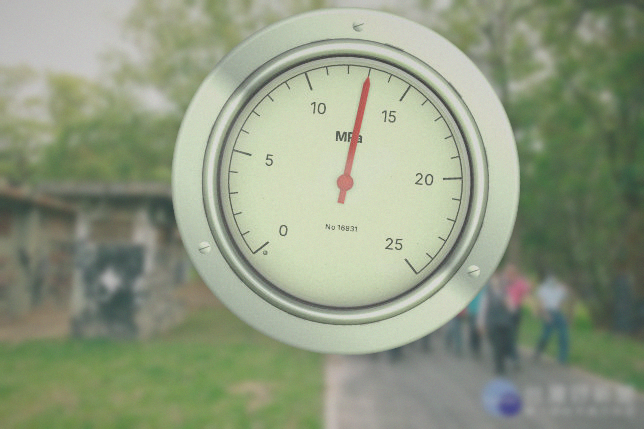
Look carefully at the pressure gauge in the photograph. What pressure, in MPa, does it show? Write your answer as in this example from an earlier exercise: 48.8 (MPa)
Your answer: 13 (MPa)
